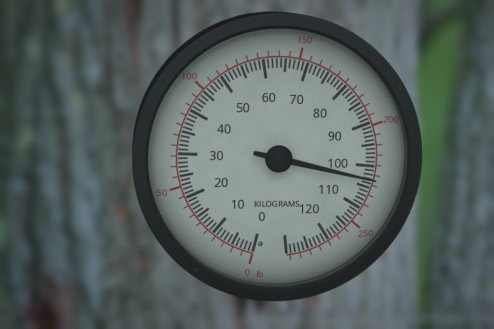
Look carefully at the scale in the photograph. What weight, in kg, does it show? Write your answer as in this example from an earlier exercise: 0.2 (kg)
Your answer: 103 (kg)
